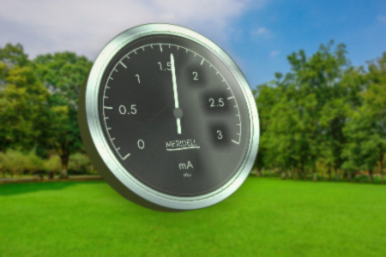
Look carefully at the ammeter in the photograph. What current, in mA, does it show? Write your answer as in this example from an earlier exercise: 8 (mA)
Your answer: 1.6 (mA)
